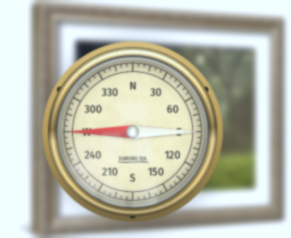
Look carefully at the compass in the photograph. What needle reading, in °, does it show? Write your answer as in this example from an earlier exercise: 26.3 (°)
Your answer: 270 (°)
